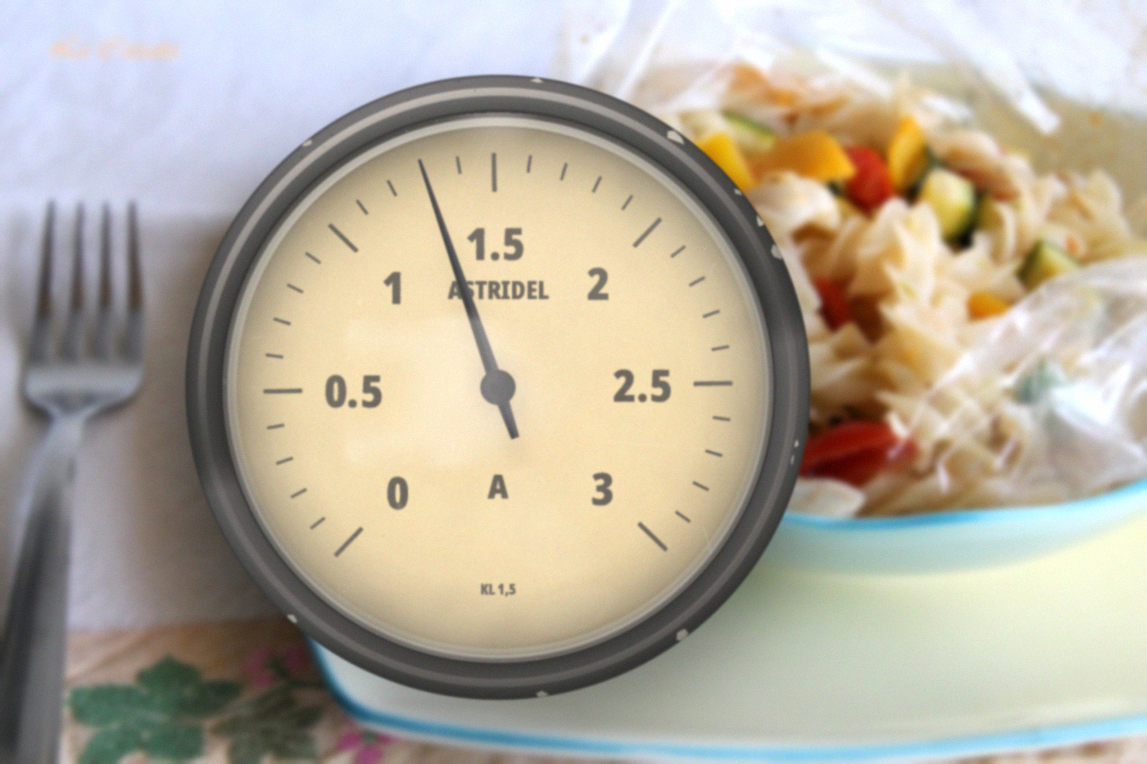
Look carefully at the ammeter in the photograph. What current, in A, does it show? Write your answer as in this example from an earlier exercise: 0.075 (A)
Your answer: 1.3 (A)
